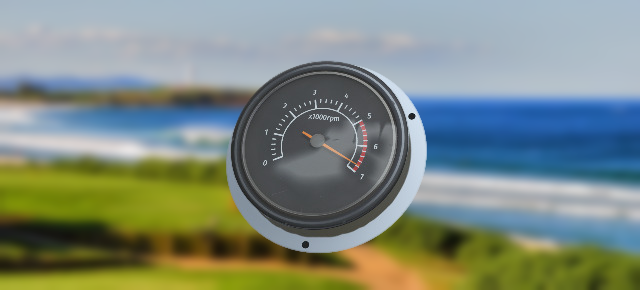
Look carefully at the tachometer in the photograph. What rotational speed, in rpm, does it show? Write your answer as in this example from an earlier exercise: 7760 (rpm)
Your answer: 6800 (rpm)
